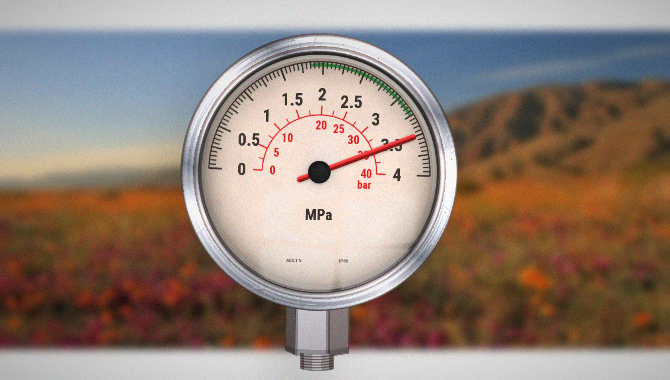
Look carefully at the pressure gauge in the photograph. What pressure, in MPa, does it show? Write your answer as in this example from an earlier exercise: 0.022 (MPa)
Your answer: 3.5 (MPa)
